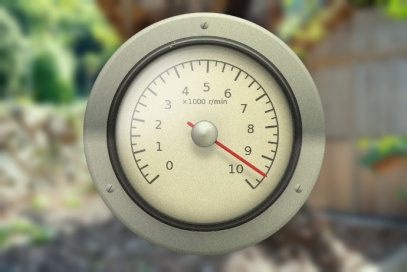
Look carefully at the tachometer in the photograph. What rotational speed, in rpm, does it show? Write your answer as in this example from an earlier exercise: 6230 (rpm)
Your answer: 9500 (rpm)
